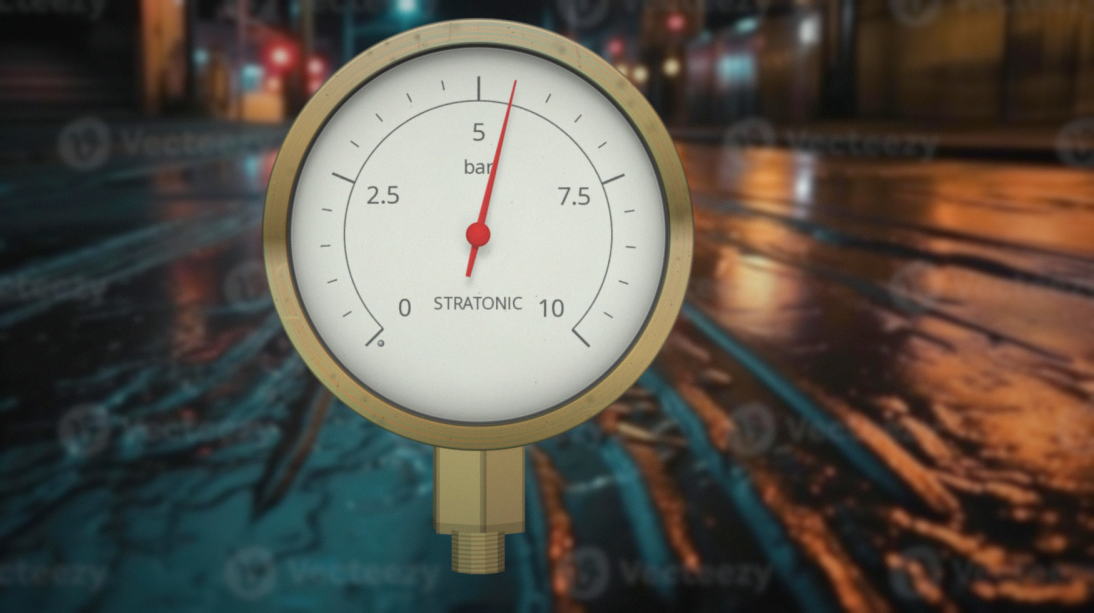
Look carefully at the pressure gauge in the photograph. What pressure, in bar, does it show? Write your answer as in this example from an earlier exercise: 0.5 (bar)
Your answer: 5.5 (bar)
